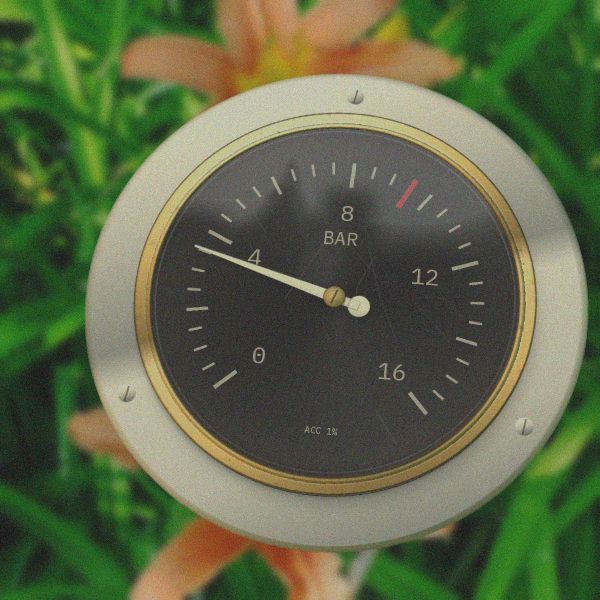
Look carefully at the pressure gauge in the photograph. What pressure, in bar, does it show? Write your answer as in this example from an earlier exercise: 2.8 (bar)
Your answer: 3.5 (bar)
